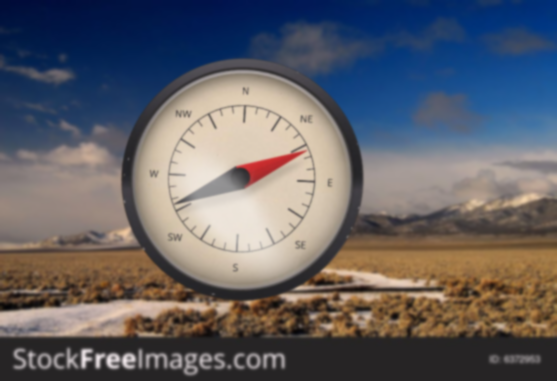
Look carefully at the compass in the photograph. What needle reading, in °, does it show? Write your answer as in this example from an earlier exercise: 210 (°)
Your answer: 65 (°)
